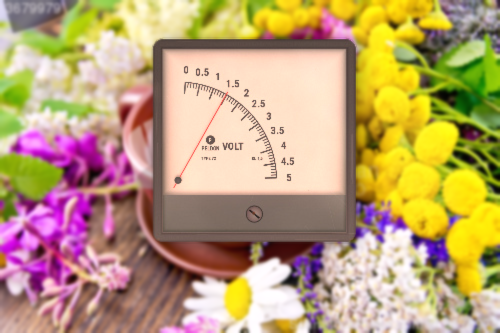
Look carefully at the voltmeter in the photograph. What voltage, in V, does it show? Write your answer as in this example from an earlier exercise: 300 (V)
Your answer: 1.5 (V)
